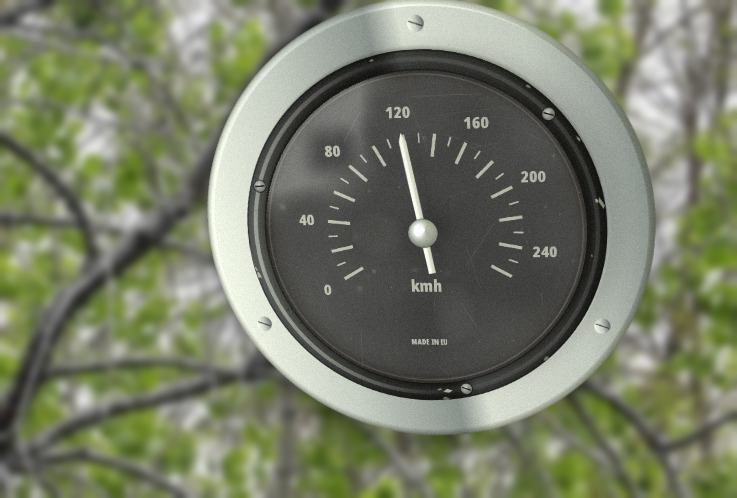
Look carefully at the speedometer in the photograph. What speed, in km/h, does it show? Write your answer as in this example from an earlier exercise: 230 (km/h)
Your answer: 120 (km/h)
